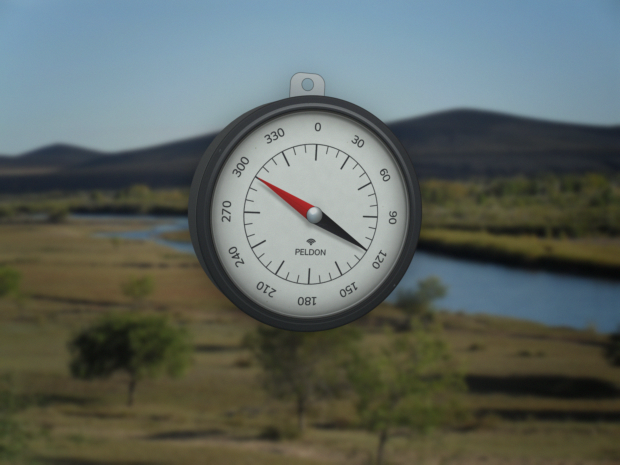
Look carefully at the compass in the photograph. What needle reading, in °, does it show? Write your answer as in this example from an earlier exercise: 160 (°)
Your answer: 300 (°)
